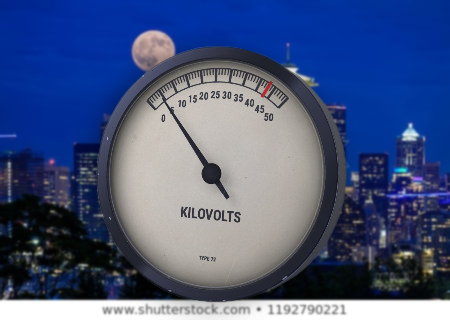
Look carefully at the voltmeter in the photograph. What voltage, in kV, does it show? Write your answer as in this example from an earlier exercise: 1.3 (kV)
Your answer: 5 (kV)
